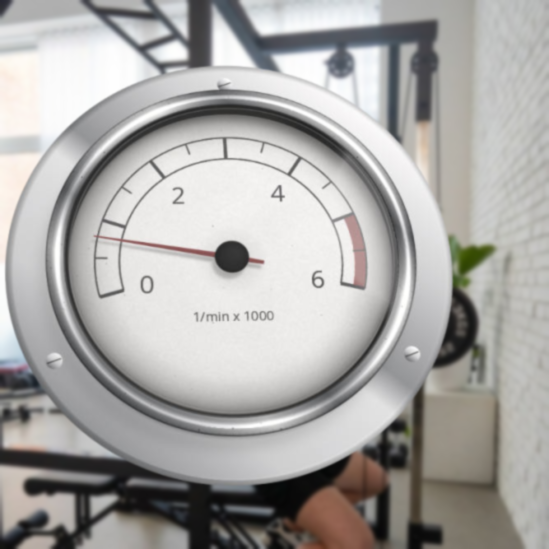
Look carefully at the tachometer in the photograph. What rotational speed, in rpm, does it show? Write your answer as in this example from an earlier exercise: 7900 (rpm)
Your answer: 750 (rpm)
